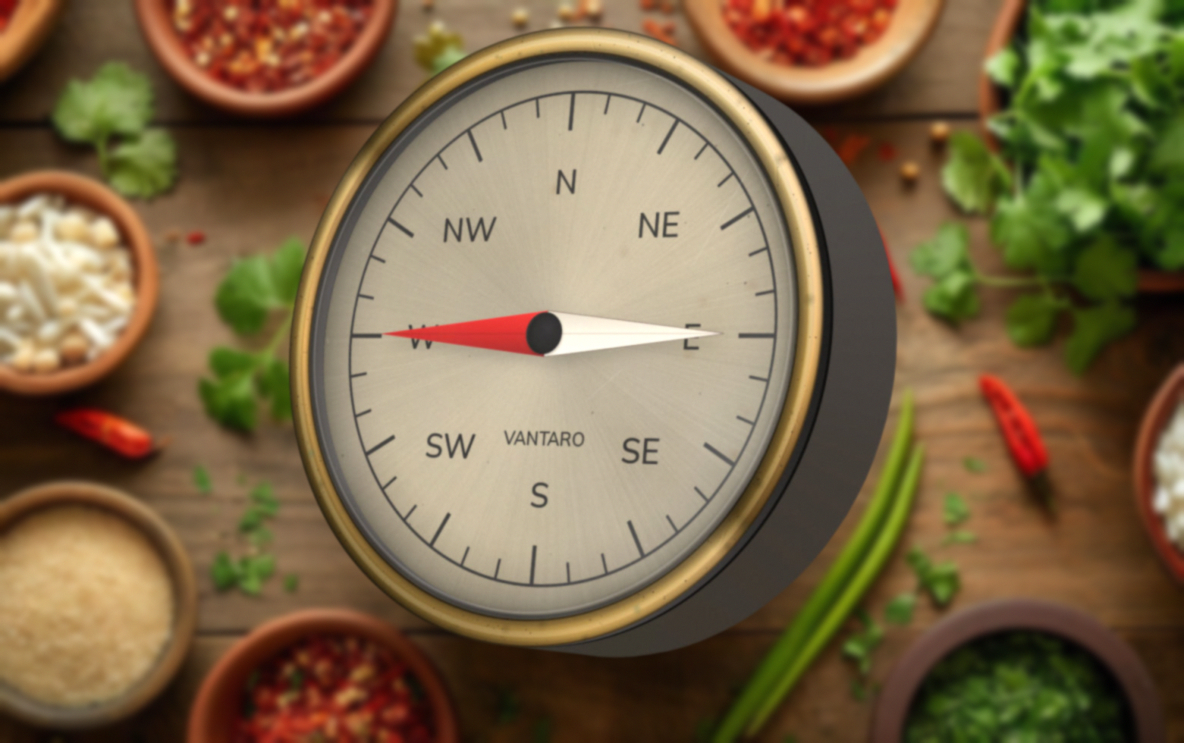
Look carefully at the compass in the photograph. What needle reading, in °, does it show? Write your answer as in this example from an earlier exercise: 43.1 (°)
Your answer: 270 (°)
